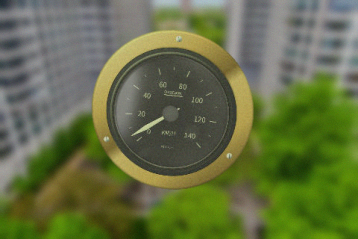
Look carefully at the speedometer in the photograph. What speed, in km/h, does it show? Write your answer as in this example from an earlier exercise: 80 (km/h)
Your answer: 5 (km/h)
